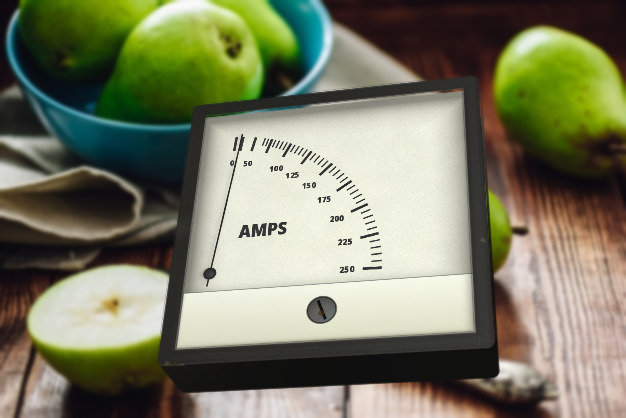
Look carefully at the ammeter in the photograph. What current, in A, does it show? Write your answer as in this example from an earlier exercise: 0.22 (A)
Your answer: 25 (A)
